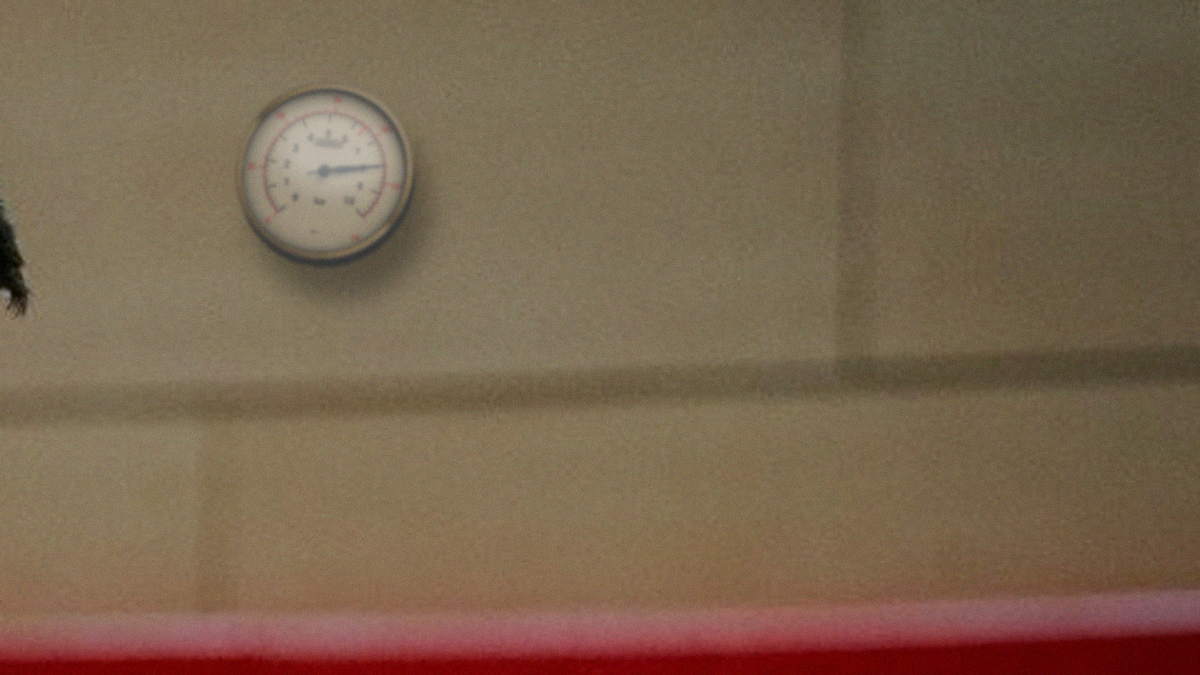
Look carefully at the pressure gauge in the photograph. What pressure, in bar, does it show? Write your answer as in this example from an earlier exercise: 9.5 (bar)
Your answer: 8 (bar)
